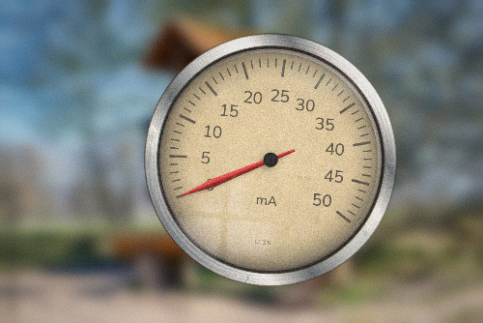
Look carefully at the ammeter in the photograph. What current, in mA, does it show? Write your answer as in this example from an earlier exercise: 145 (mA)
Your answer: 0 (mA)
